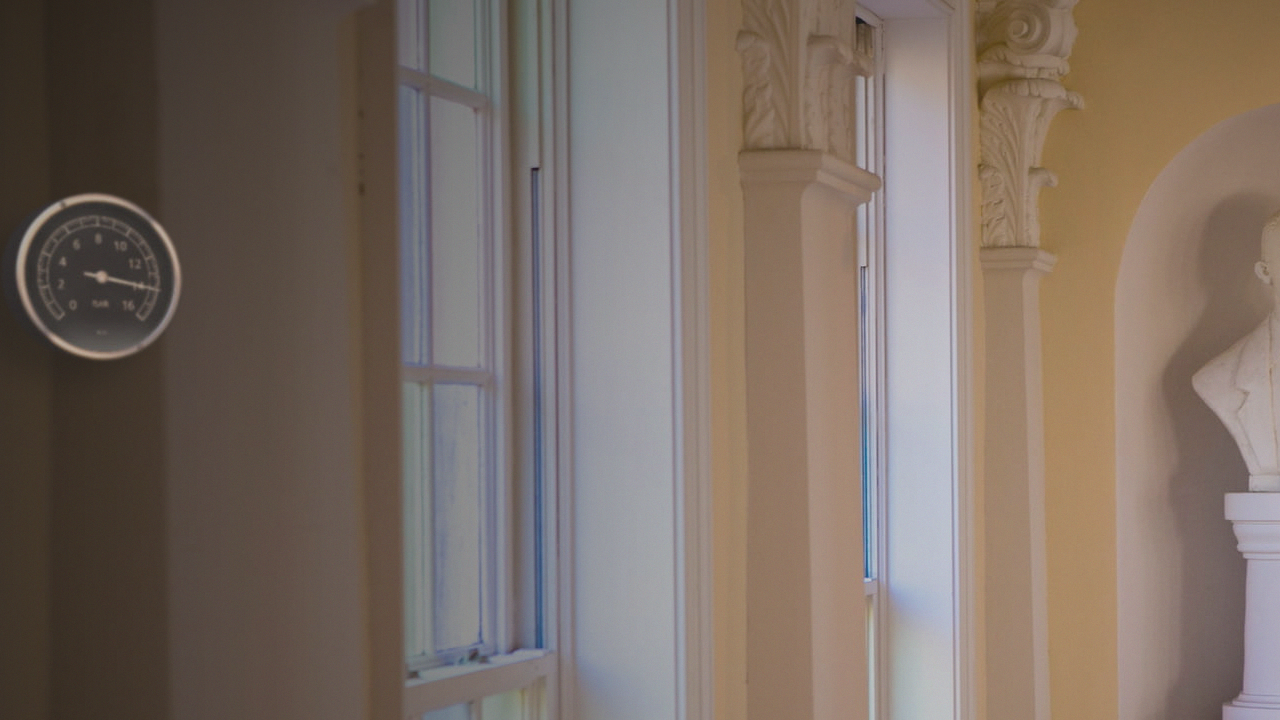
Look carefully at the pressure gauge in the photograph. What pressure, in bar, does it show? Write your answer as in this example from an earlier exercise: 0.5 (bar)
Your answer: 14 (bar)
